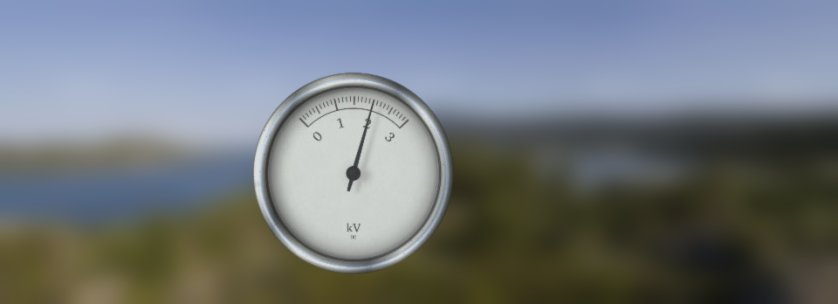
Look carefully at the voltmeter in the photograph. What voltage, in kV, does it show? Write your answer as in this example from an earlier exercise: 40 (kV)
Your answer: 2 (kV)
